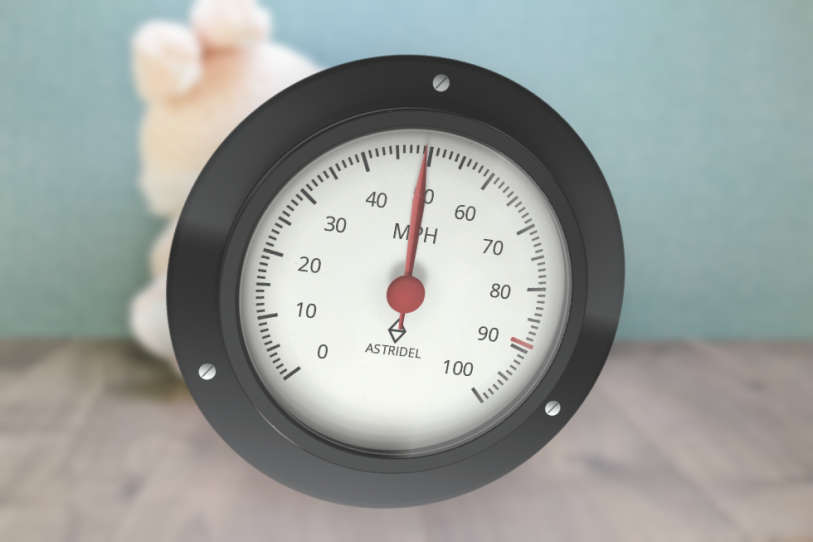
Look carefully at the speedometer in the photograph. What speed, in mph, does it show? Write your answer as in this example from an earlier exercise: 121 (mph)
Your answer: 49 (mph)
